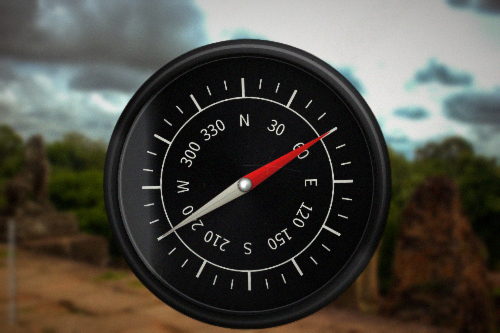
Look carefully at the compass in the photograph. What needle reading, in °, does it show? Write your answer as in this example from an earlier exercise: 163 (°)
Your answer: 60 (°)
